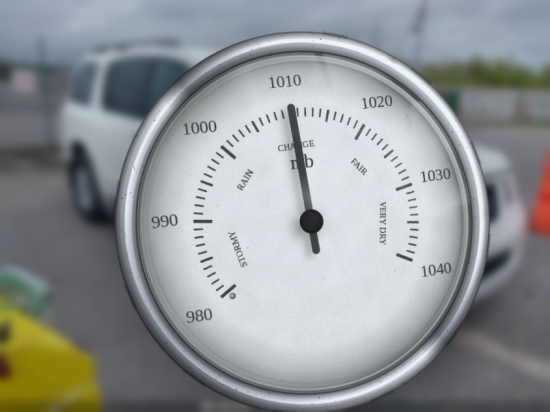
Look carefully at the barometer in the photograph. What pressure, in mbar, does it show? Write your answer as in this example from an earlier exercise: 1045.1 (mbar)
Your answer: 1010 (mbar)
